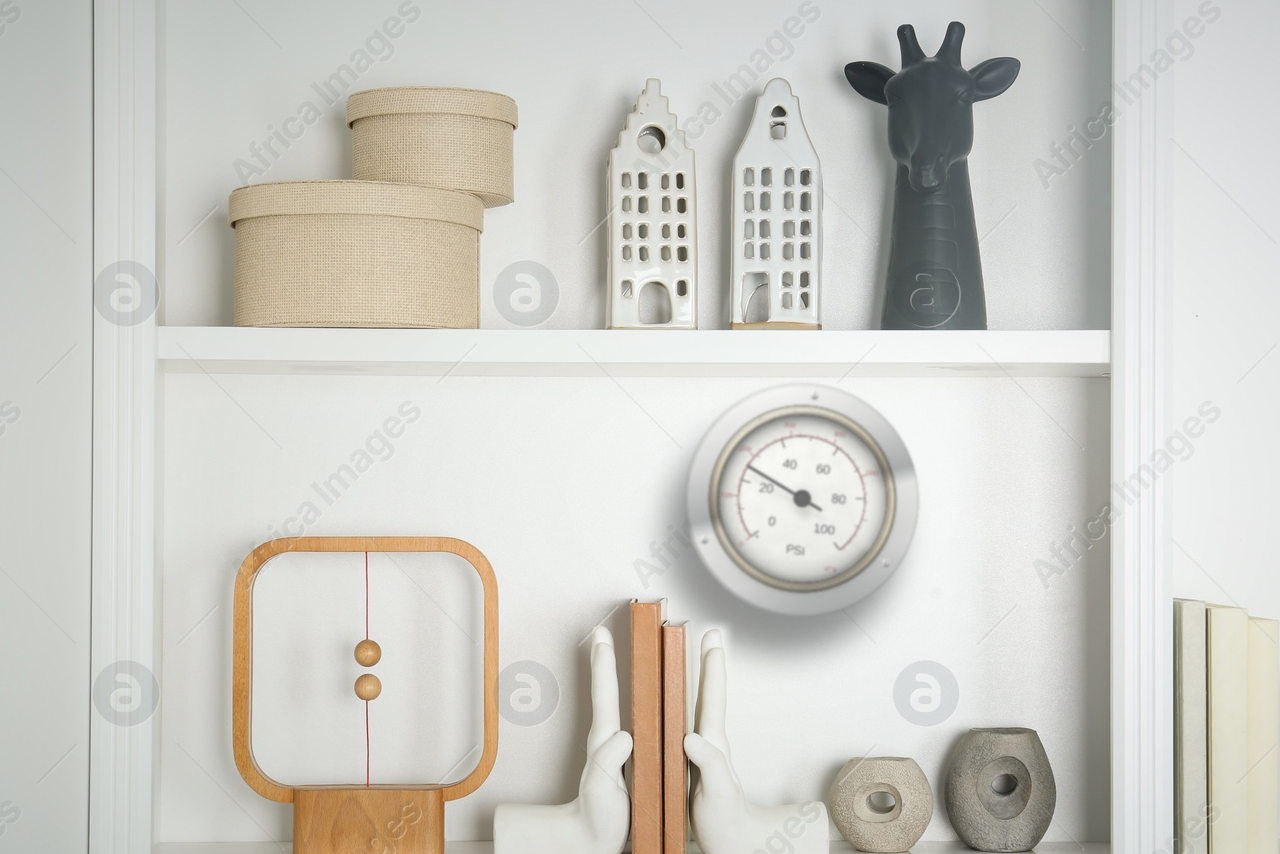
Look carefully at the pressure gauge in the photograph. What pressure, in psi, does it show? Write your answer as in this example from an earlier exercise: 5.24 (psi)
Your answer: 25 (psi)
